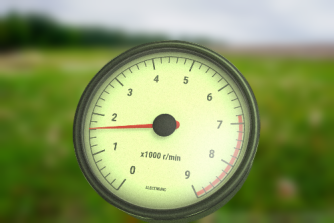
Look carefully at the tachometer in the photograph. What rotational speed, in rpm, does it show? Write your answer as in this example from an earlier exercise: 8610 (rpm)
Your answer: 1600 (rpm)
